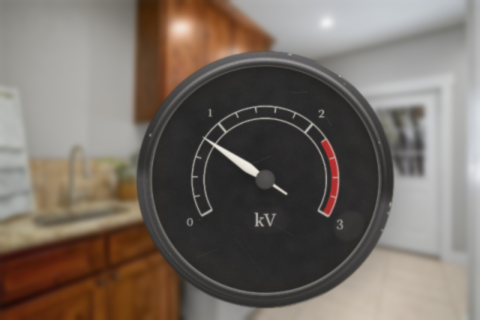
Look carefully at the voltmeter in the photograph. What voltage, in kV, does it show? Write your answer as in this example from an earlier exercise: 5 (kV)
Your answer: 0.8 (kV)
